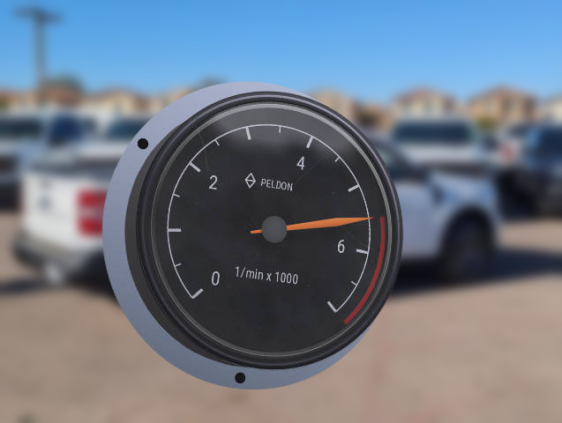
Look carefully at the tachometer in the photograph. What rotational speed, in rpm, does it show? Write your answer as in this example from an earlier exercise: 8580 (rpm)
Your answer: 5500 (rpm)
